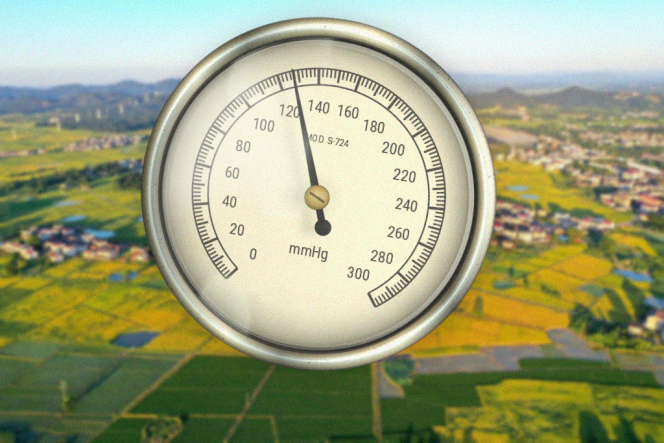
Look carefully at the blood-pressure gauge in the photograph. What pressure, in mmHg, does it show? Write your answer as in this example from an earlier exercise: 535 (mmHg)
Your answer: 128 (mmHg)
